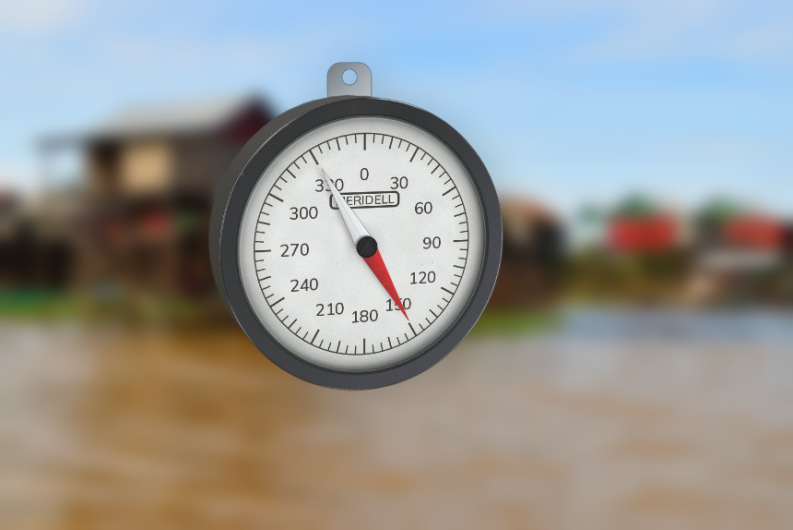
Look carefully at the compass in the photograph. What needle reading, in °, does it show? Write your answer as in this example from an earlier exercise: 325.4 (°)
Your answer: 150 (°)
